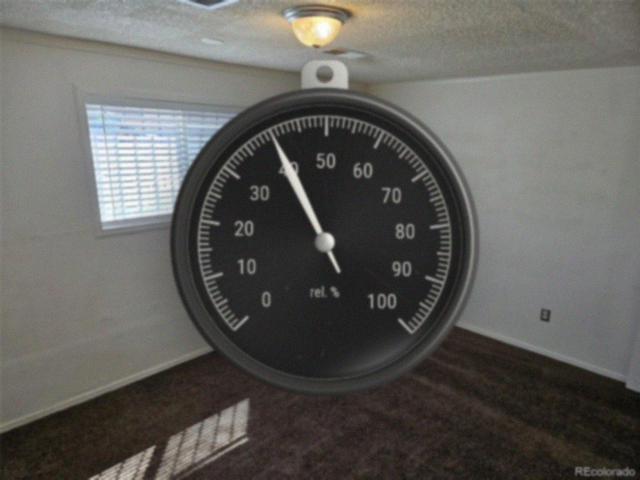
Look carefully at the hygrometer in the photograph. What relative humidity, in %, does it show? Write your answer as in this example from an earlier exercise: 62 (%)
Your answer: 40 (%)
